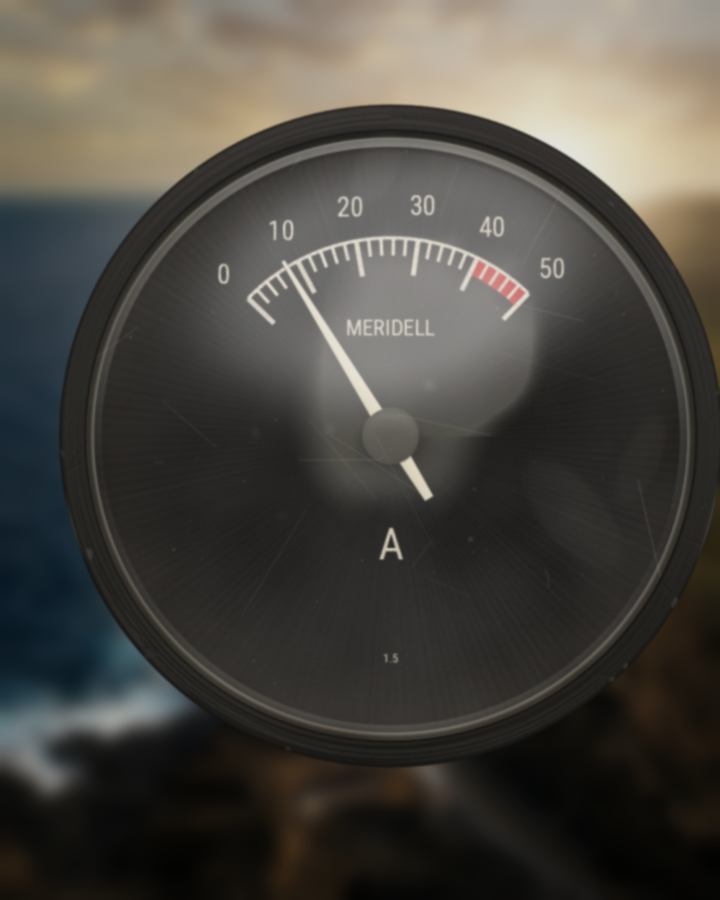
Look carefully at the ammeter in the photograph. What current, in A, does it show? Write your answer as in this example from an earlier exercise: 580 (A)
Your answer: 8 (A)
